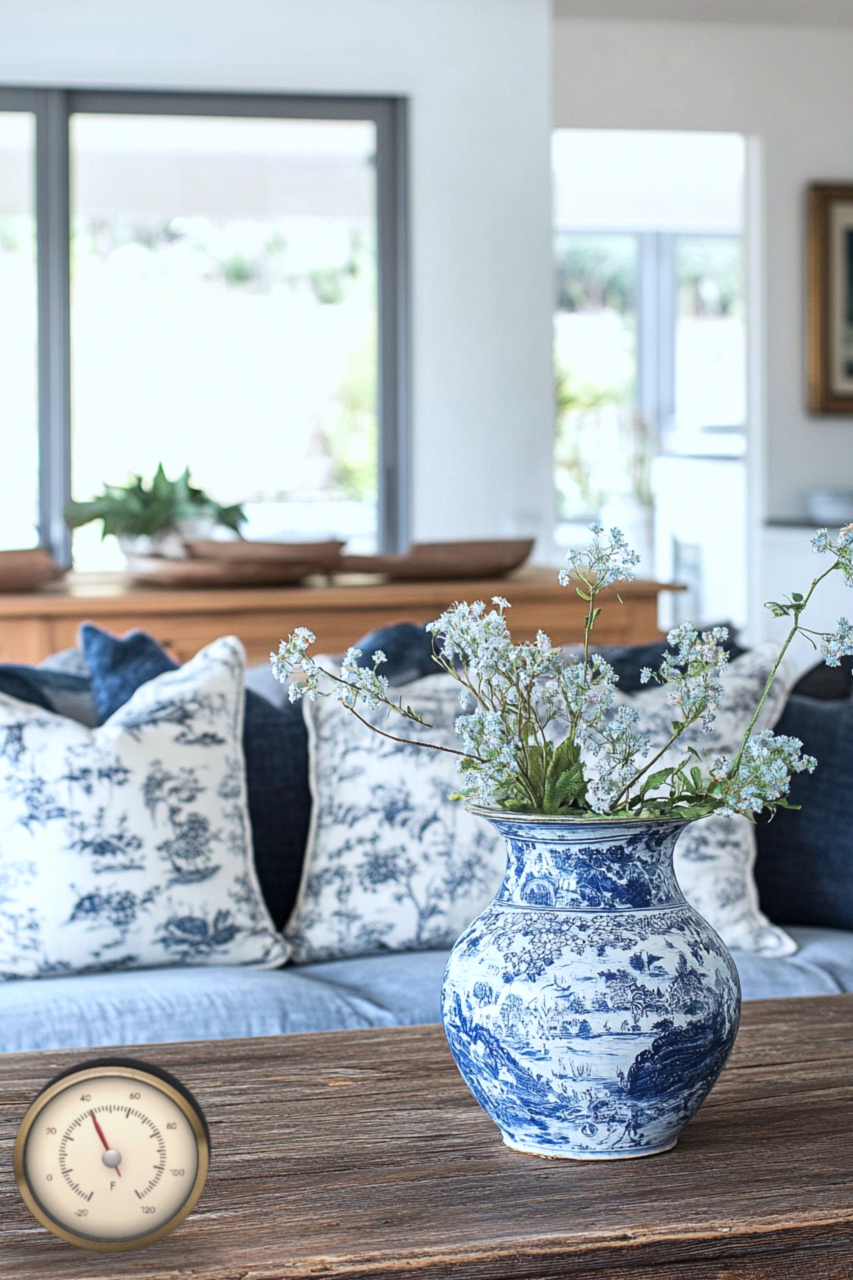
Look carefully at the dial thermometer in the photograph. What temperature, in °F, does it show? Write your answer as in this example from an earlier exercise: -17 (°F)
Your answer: 40 (°F)
